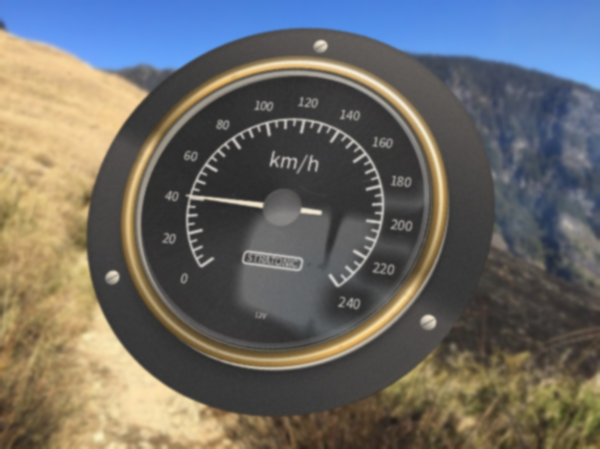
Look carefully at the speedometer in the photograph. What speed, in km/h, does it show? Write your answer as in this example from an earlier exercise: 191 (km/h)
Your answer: 40 (km/h)
